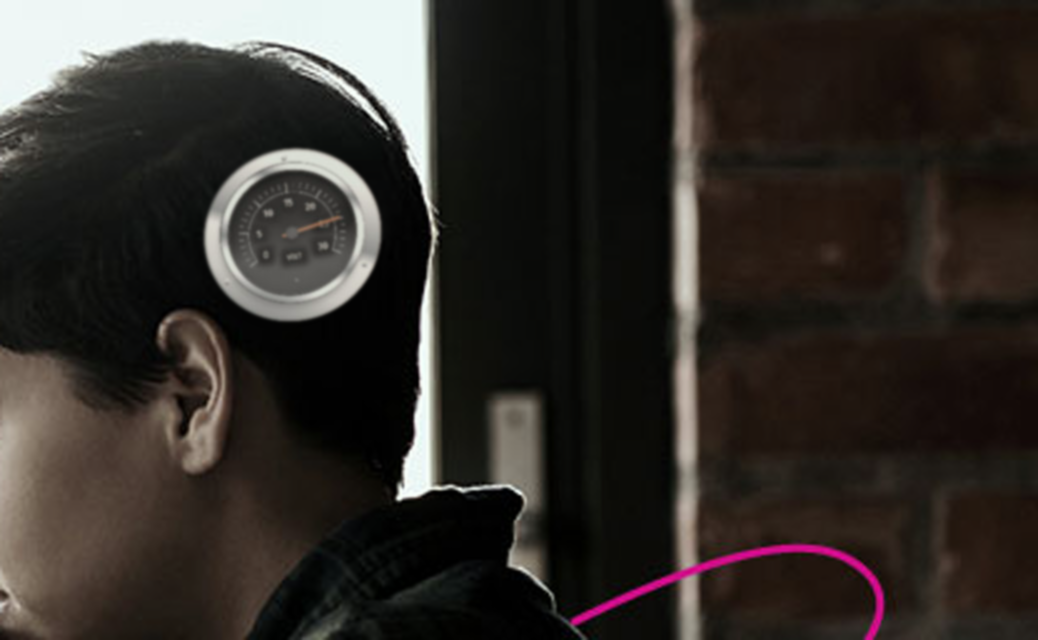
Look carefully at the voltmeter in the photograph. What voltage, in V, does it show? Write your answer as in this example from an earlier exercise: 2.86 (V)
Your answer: 25 (V)
